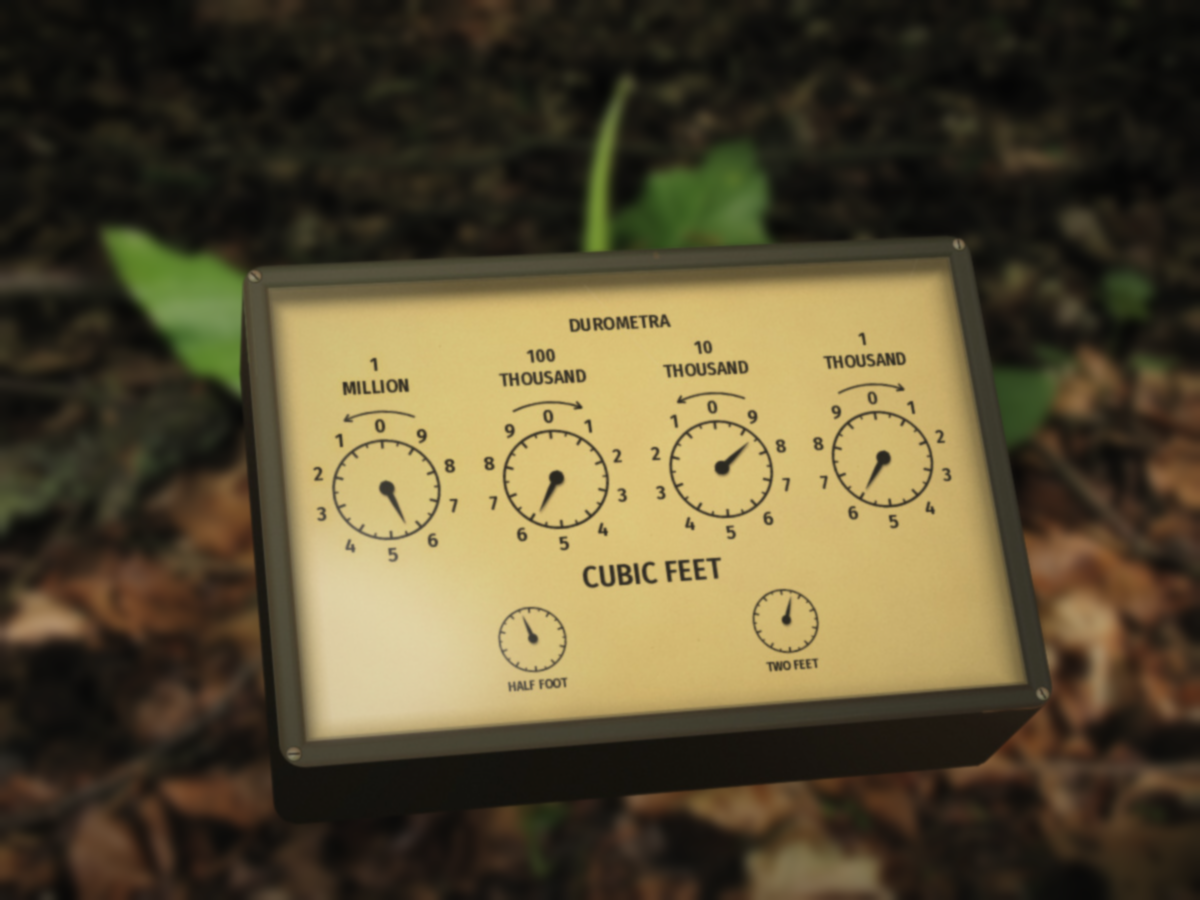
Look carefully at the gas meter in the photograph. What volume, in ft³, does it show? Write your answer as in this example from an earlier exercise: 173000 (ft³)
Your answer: 558600 (ft³)
